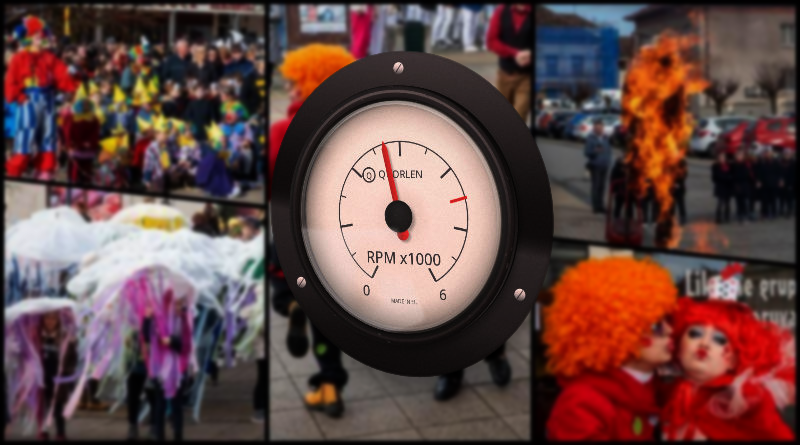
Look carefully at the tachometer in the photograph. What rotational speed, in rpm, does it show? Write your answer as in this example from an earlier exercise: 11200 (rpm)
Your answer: 2750 (rpm)
